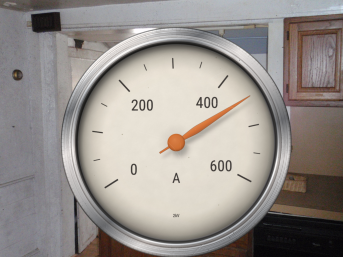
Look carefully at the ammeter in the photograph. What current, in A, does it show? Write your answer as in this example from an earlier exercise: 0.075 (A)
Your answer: 450 (A)
